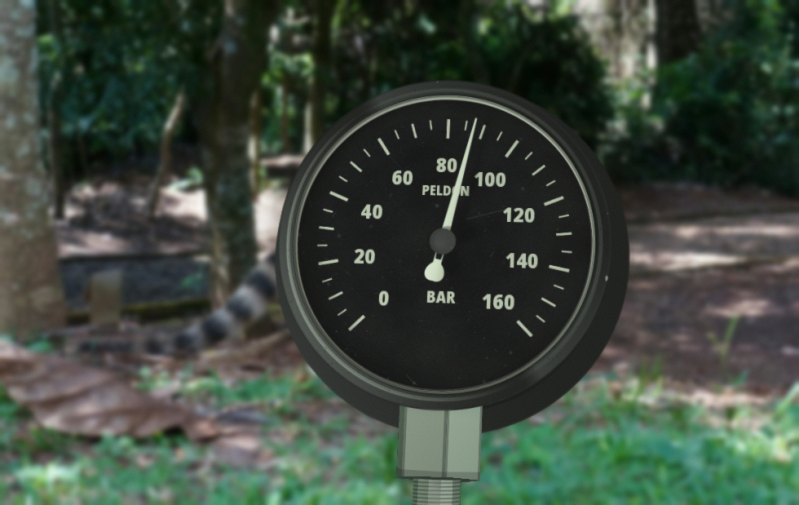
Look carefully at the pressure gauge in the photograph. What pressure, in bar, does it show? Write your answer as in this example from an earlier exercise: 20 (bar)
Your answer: 87.5 (bar)
